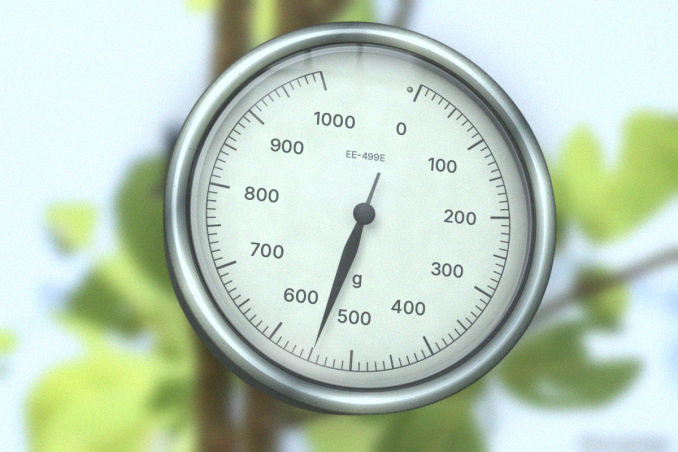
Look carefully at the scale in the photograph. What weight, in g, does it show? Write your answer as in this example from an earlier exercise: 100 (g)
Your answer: 550 (g)
